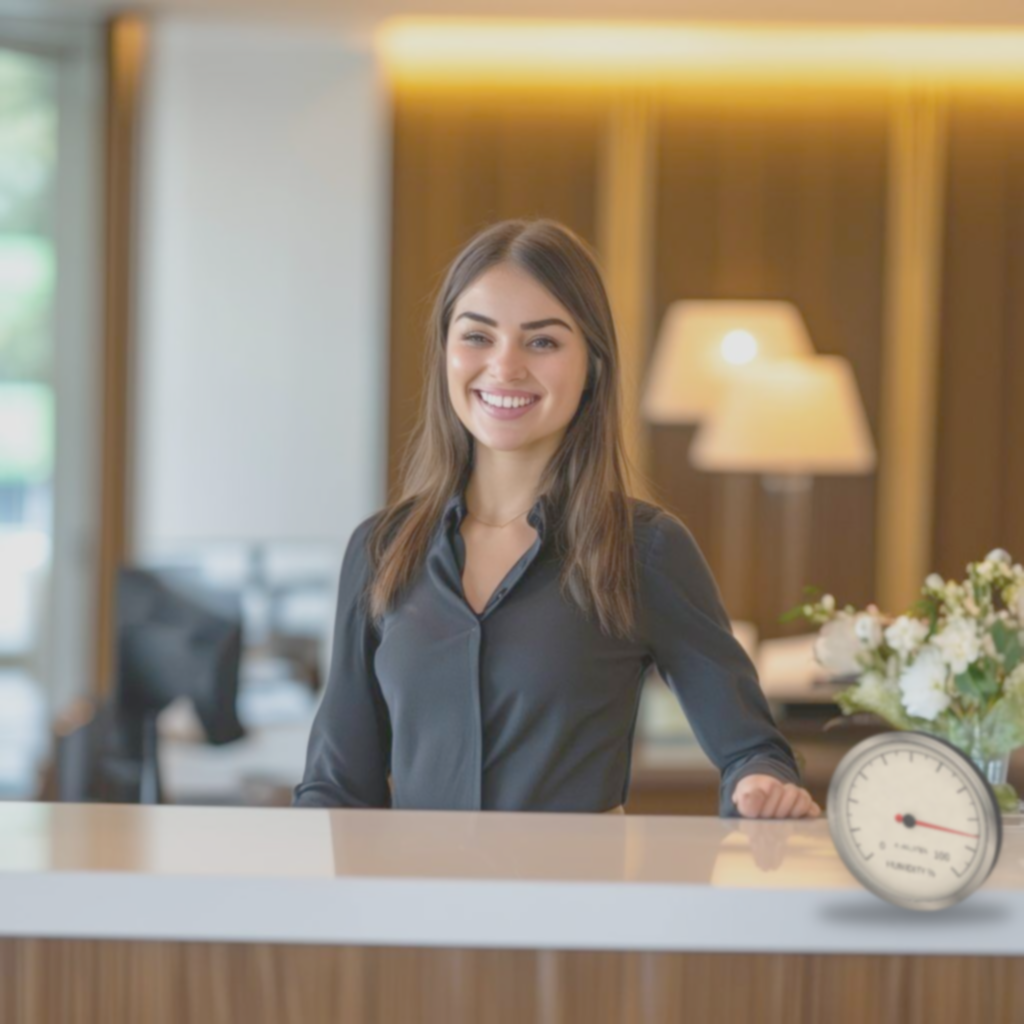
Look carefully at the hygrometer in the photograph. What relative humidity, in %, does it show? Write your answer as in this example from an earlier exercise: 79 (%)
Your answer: 85 (%)
